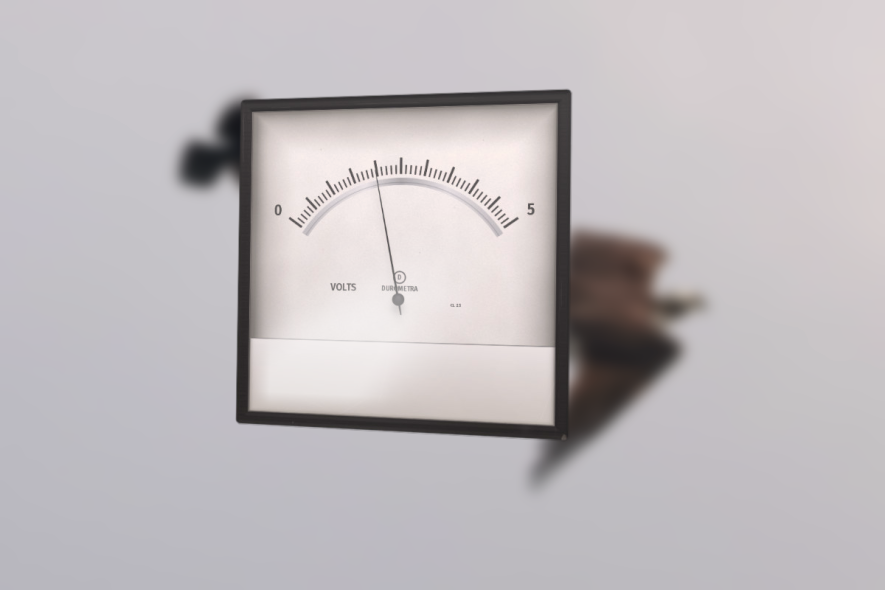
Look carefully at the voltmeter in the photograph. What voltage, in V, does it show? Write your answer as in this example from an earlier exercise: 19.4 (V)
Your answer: 2 (V)
